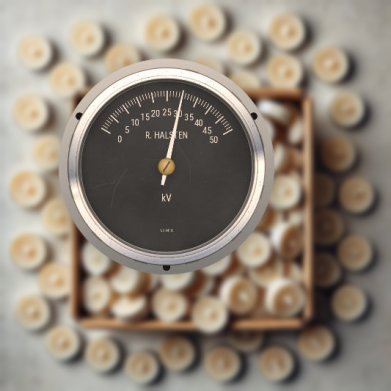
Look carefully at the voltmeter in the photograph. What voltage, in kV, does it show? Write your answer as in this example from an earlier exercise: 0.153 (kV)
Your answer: 30 (kV)
